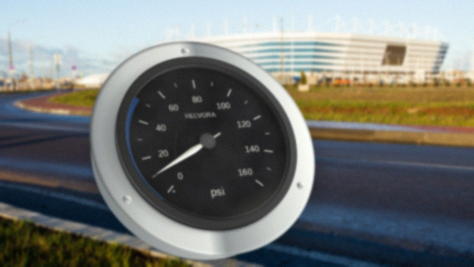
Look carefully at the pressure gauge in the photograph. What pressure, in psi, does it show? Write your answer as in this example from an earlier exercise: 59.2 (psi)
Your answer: 10 (psi)
